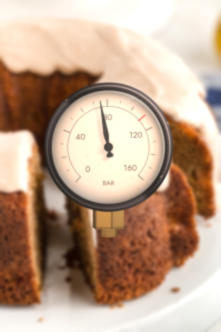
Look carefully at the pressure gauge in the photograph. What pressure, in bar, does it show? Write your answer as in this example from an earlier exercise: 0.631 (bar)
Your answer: 75 (bar)
